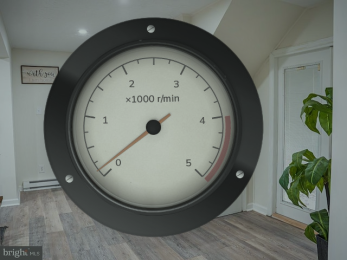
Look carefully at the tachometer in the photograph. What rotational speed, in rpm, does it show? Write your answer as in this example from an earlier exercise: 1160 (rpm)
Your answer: 125 (rpm)
